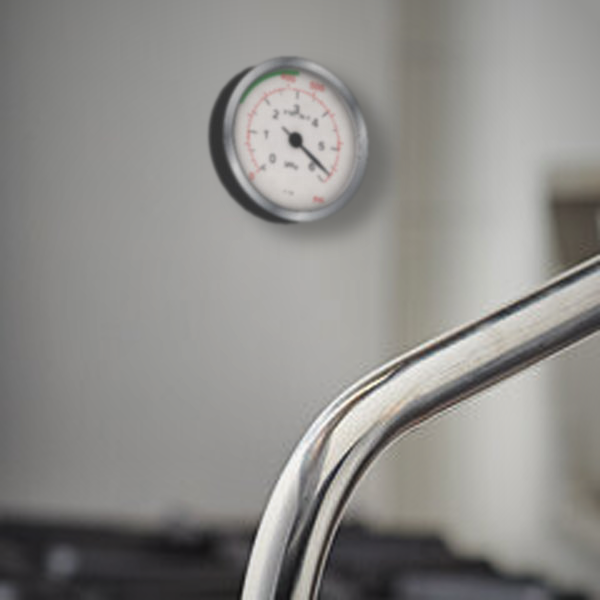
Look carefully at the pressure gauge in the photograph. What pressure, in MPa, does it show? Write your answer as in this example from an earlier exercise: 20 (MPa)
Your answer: 5.75 (MPa)
